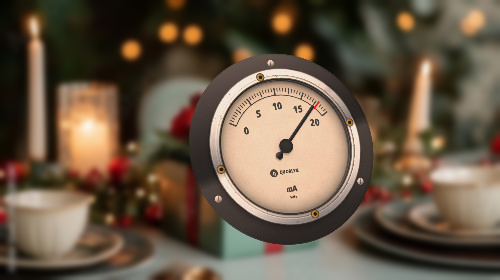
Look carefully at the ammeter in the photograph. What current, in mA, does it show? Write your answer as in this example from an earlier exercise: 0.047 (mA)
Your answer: 17.5 (mA)
